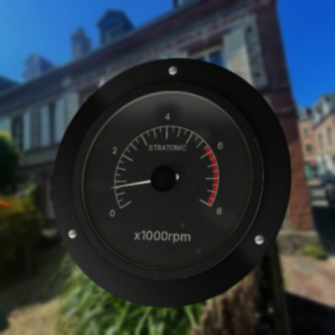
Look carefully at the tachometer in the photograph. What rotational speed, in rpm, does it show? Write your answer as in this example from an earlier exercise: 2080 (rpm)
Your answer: 750 (rpm)
